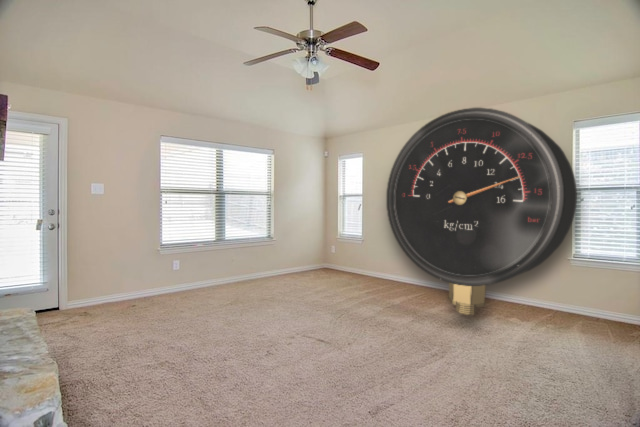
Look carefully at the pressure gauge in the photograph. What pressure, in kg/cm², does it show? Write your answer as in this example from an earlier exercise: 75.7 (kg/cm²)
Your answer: 14 (kg/cm²)
